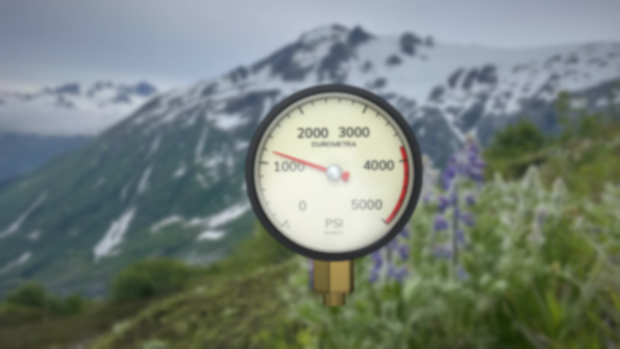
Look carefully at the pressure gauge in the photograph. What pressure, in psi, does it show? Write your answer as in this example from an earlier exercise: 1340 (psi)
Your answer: 1200 (psi)
